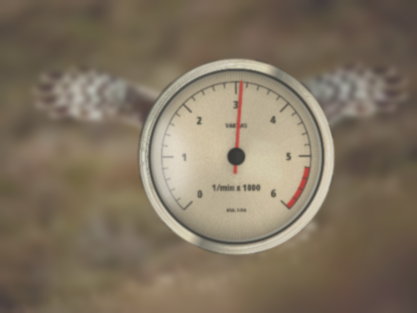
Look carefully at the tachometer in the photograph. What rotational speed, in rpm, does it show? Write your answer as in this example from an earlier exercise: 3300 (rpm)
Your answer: 3100 (rpm)
